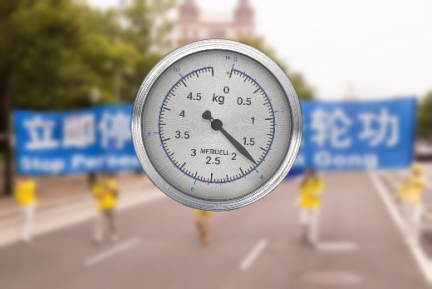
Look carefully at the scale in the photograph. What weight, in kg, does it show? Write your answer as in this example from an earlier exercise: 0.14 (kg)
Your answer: 1.75 (kg)
